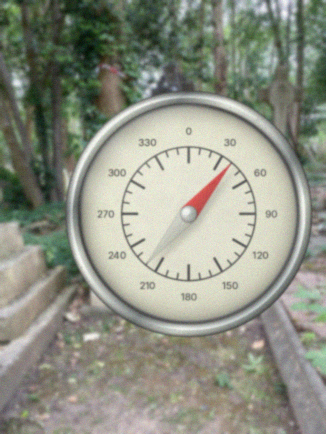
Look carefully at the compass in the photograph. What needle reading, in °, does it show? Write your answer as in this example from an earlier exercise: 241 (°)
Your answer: 40 (°)
